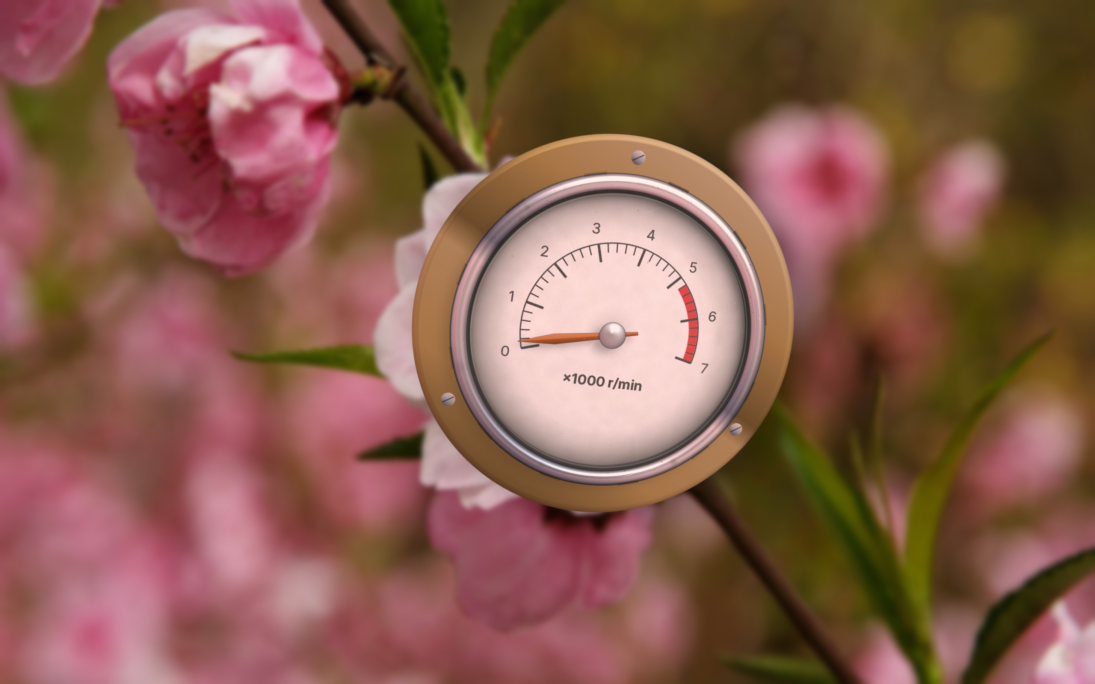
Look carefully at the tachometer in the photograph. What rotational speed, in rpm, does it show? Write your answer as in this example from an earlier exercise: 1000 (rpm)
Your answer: 200 (rpm)
